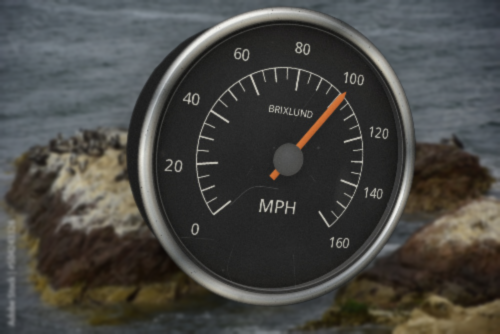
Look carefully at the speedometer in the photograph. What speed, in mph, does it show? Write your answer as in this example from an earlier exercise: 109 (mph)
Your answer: 100 (mph)
